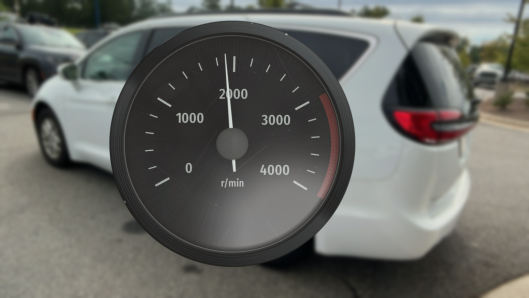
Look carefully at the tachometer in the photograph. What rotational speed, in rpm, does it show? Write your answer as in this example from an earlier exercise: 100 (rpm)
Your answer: 1900 (rpm)
